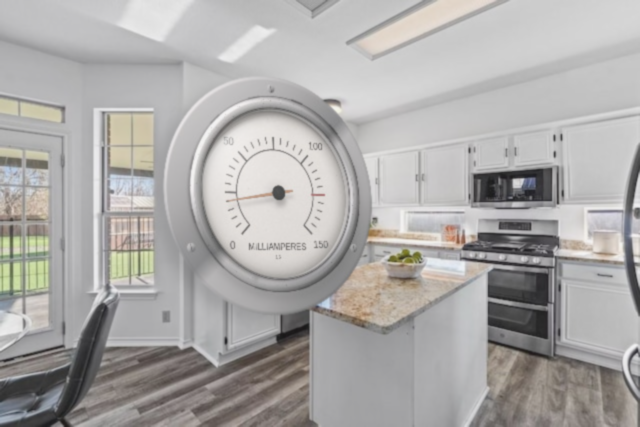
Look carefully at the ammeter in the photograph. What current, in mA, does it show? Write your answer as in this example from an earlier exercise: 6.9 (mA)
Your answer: 20 (mA)
